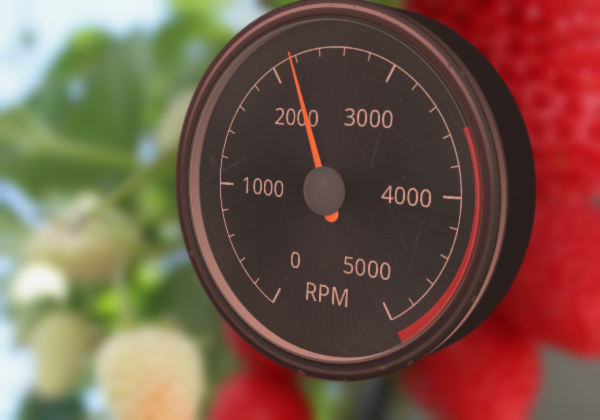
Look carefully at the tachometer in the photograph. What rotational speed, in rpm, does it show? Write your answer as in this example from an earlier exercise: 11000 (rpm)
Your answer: 2200 (rpm)
